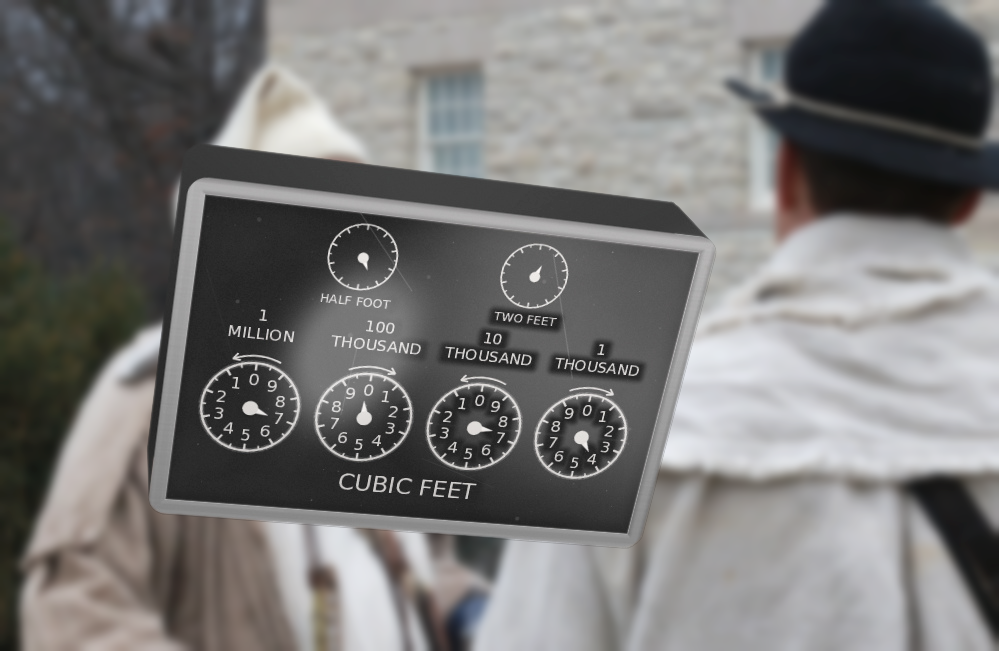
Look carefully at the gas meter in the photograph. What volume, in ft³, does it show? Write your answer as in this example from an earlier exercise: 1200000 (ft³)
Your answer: 697400 (ft³)
